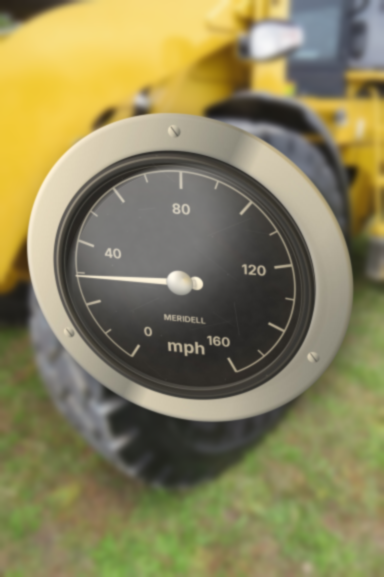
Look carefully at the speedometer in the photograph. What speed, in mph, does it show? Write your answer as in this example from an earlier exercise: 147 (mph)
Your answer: 30 (mph)
